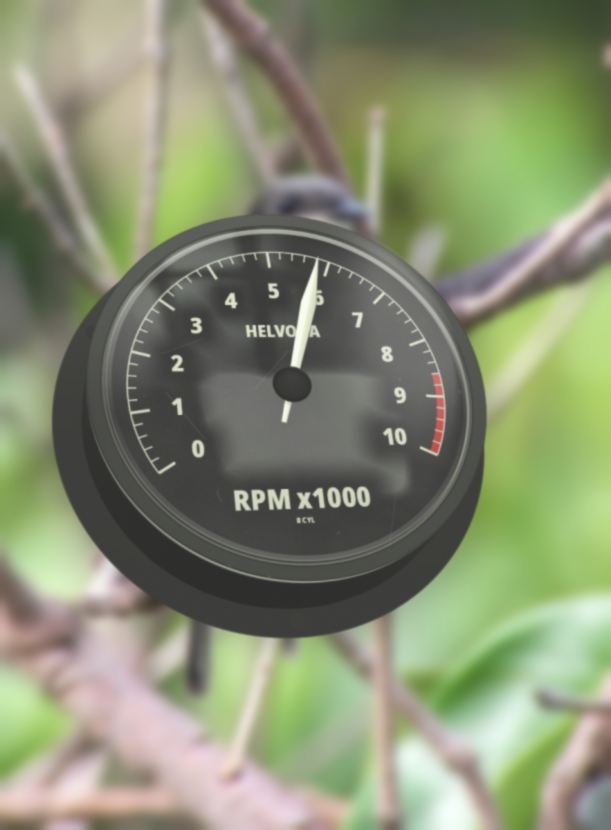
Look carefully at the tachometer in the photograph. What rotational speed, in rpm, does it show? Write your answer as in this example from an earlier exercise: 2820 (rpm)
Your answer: 5800 (rpm)
